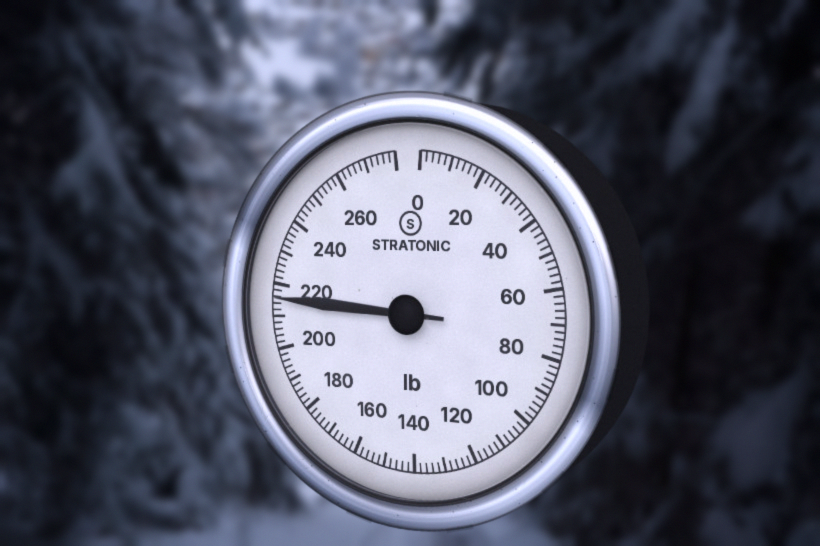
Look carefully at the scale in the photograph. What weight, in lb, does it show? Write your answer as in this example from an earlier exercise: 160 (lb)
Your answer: 216 (lb)
